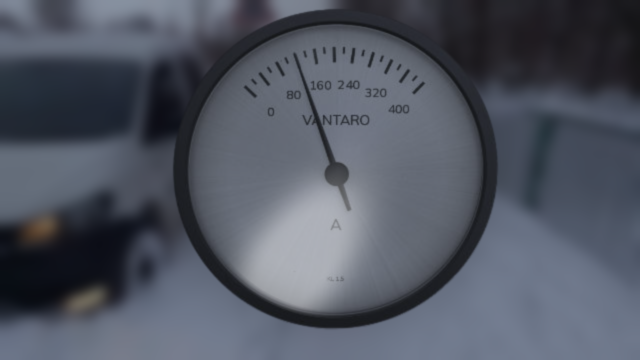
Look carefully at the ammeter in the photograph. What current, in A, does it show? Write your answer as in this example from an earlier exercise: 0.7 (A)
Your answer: 120 (A)
